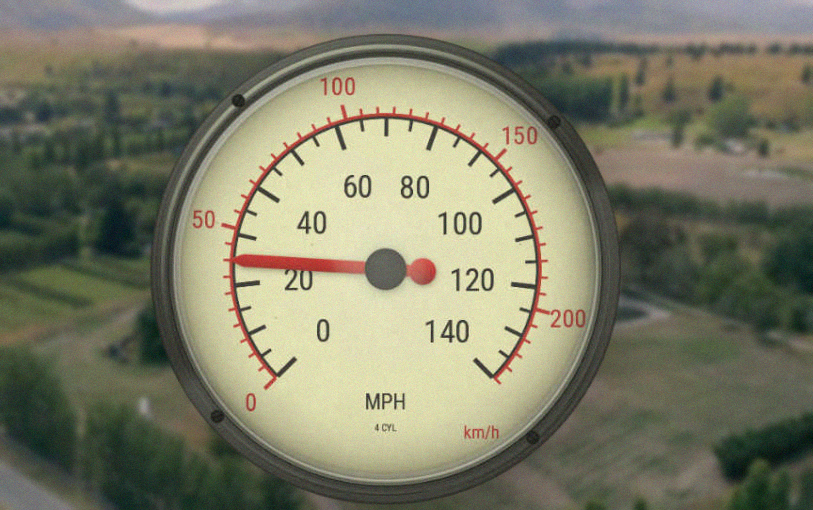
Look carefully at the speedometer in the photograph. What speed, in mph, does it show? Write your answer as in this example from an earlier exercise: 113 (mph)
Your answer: 25 (mph)
